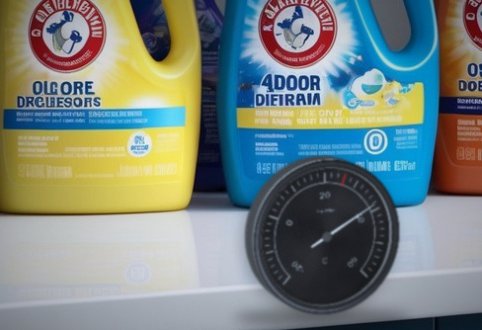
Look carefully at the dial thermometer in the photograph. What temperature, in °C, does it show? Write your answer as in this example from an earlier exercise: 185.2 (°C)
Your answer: 38 (°C)
